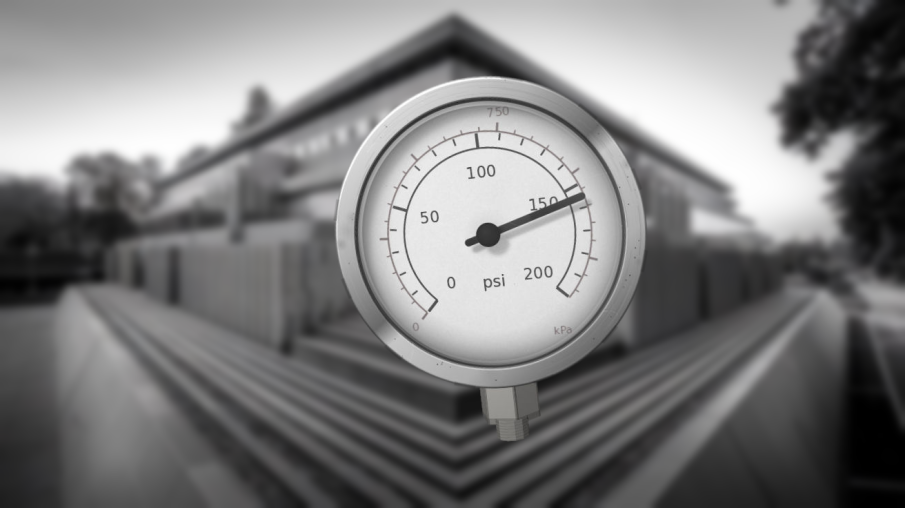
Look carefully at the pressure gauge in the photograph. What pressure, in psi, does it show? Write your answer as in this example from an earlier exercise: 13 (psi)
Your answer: 155 (psi)
